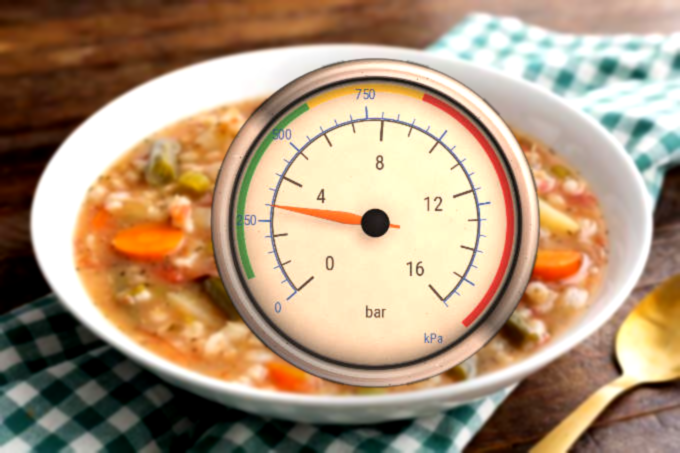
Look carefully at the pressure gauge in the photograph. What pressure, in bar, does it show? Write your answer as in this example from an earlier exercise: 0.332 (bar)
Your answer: 3 (bar)
